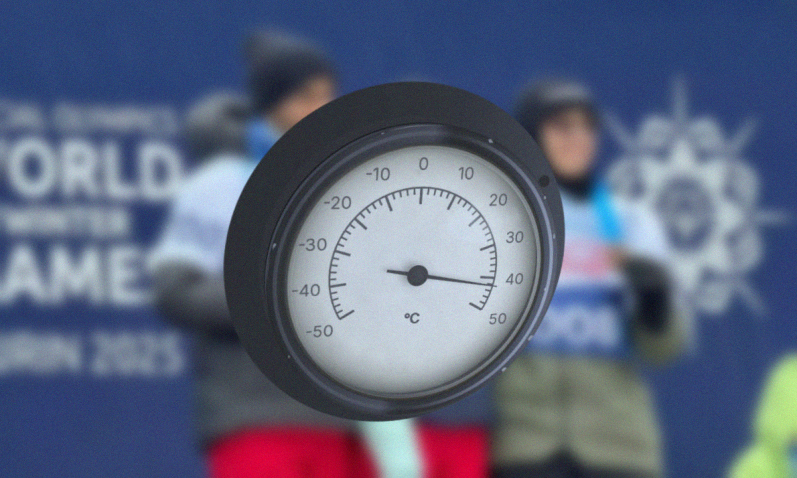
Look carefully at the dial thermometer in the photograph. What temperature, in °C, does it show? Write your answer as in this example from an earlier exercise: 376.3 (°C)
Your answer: 42 (°C)
